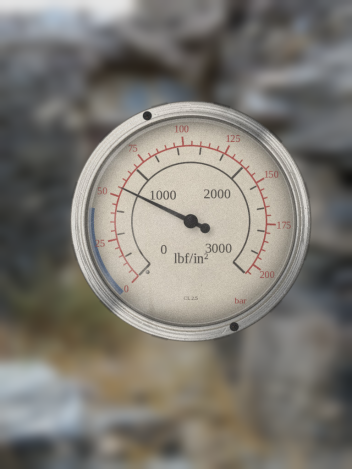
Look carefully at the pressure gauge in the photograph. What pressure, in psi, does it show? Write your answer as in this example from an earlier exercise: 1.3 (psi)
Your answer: 800 (psi)
